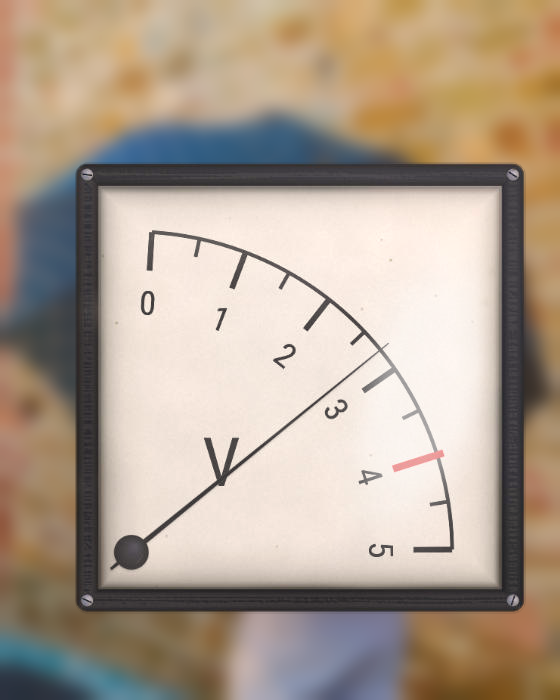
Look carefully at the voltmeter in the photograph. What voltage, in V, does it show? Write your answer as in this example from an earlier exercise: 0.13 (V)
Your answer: 2.75 (V)
